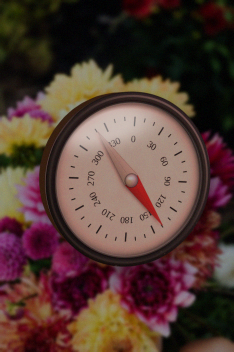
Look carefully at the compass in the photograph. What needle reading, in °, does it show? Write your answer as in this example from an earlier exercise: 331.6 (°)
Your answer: 140 (°)
